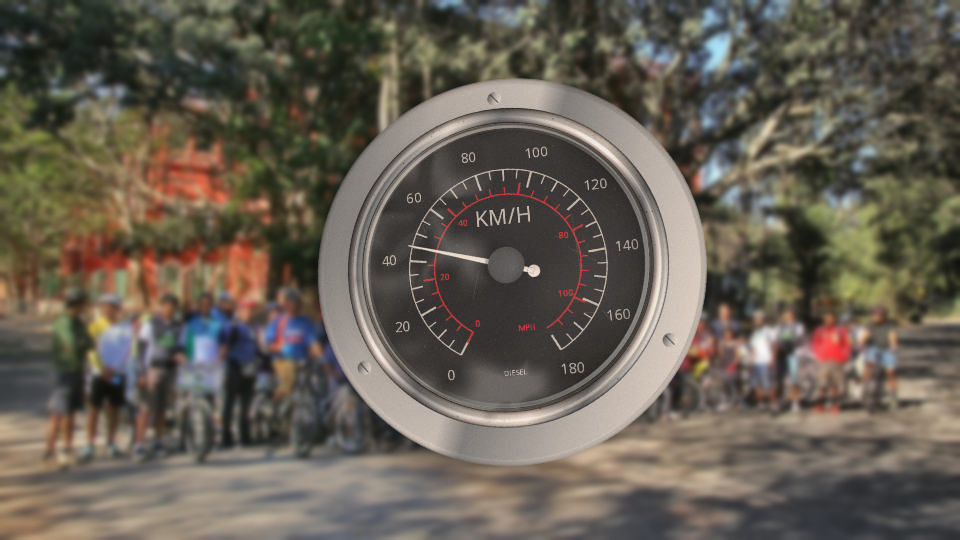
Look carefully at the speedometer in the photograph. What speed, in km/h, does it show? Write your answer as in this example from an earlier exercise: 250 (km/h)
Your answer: 45 (km/h)
